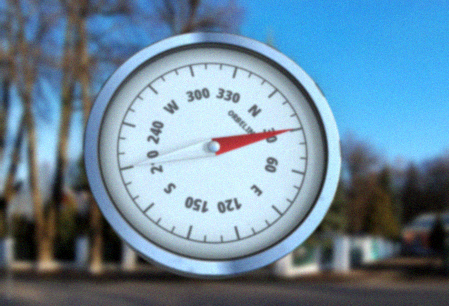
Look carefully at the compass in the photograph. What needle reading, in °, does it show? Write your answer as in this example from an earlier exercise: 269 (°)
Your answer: 30 (°)
